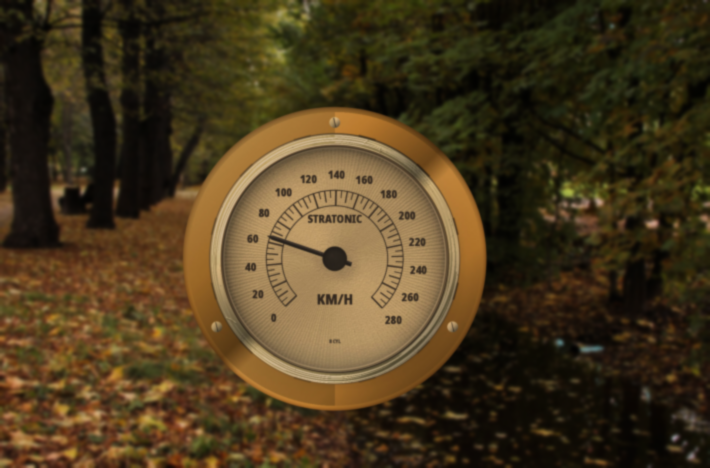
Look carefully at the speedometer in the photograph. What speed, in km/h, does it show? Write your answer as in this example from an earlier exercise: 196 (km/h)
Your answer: 65 (km/h)
